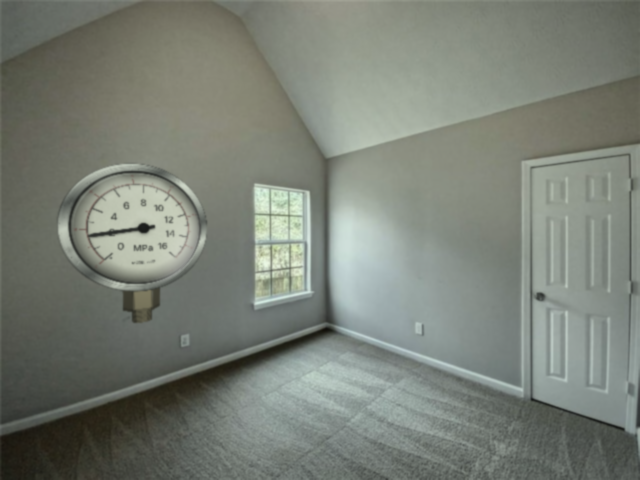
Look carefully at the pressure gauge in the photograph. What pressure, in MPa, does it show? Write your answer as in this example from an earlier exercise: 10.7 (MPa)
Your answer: 2 (MPa)
